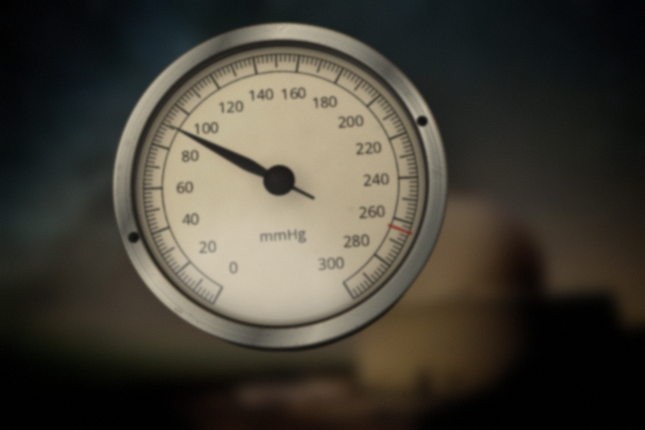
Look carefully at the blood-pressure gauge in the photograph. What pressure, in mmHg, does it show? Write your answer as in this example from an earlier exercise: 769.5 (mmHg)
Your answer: 90 (mmHg)
